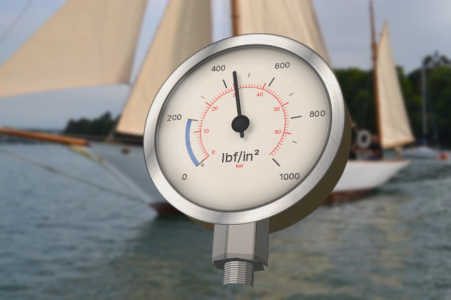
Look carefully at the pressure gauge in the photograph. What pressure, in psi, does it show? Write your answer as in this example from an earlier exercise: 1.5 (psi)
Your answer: 450 (psi)
